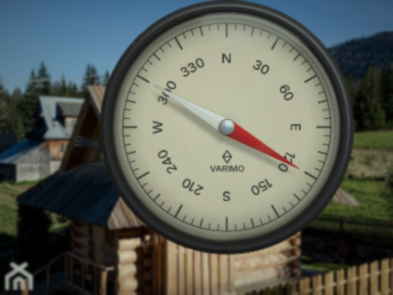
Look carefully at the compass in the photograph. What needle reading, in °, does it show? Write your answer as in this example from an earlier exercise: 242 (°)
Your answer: 120 (°)
